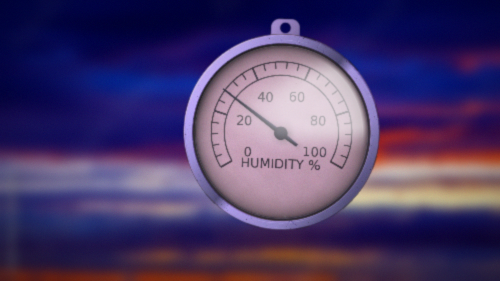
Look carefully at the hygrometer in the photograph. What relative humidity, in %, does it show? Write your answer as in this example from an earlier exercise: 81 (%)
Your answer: 28 (%)
